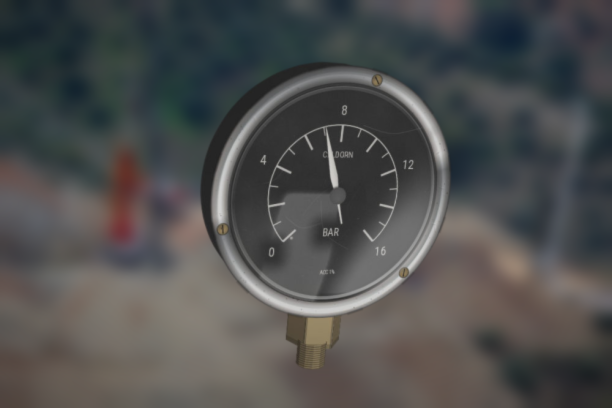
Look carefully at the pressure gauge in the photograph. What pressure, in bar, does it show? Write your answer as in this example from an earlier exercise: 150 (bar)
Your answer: 7 (bar)
